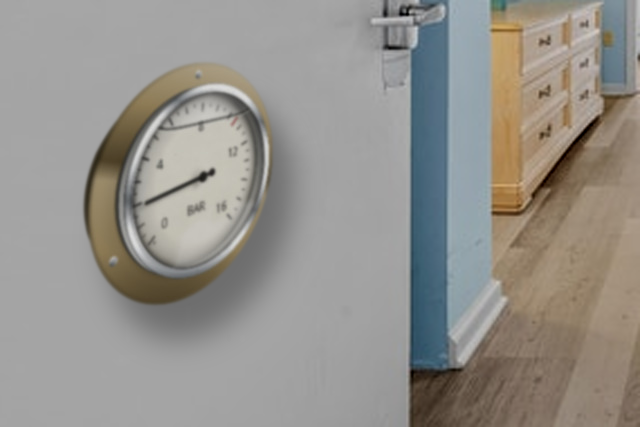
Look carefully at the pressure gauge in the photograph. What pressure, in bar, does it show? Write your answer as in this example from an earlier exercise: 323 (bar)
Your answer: 2 (bar)
